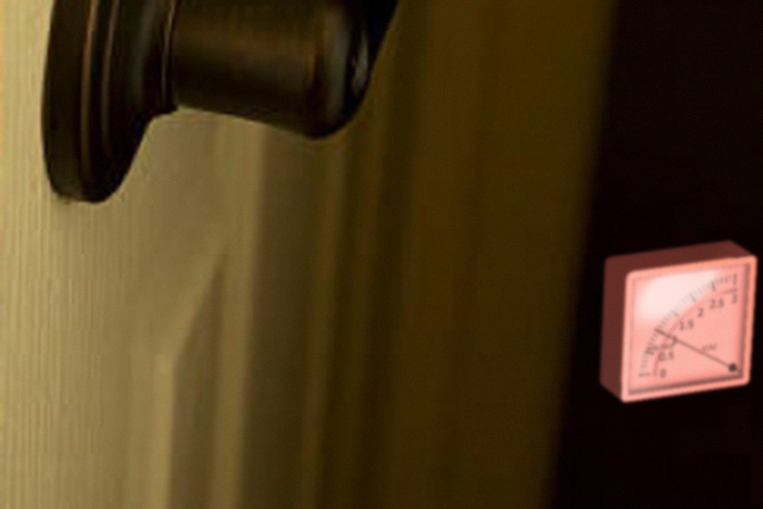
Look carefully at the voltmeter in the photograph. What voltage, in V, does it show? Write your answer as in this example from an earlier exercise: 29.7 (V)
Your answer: 1 (V)
